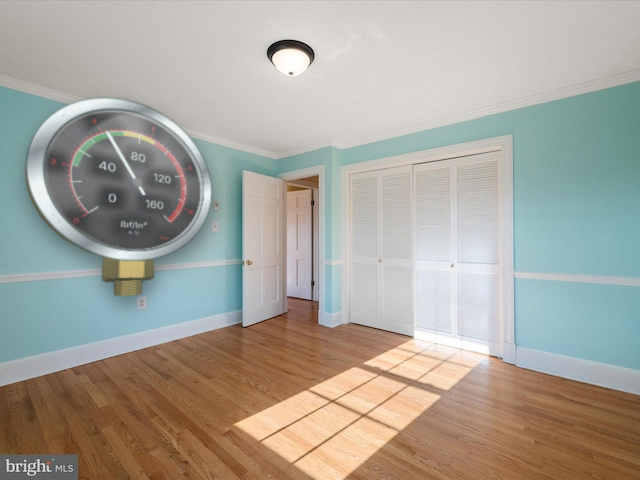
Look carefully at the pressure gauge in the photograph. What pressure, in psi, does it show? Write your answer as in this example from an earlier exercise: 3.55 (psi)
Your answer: 60 (psi)
